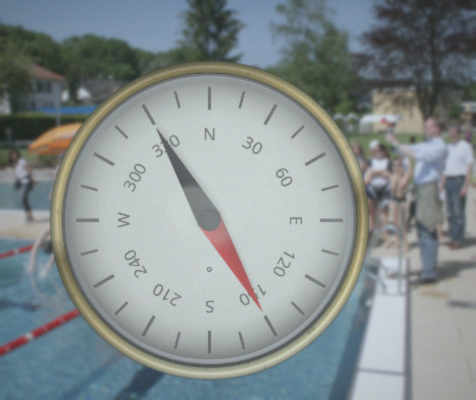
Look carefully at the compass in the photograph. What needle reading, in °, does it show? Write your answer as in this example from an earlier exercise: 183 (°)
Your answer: 150 (°)
